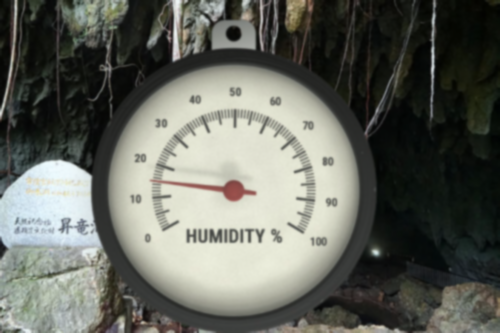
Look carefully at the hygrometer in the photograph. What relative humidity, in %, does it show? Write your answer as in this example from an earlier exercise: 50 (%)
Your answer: 15 (%)
